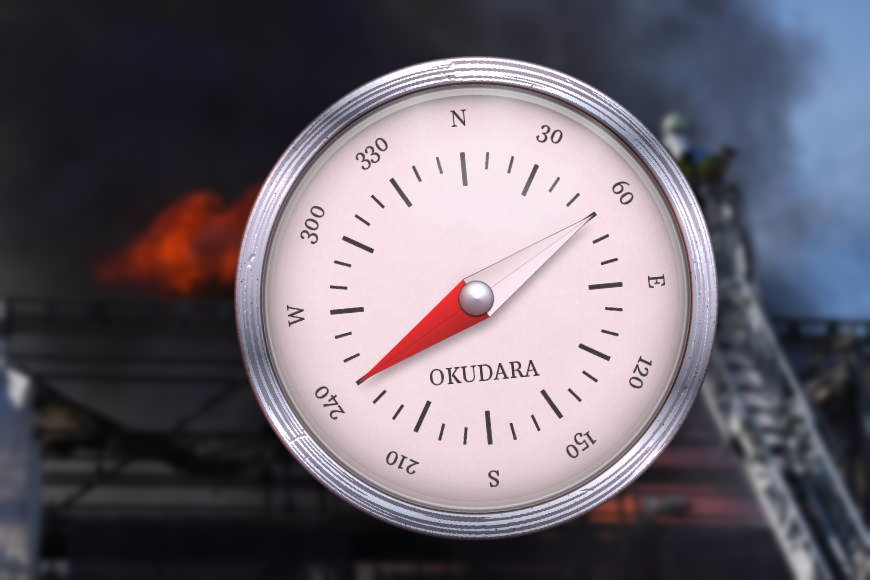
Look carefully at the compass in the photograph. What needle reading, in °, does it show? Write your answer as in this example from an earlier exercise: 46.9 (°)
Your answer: 240 (°)
